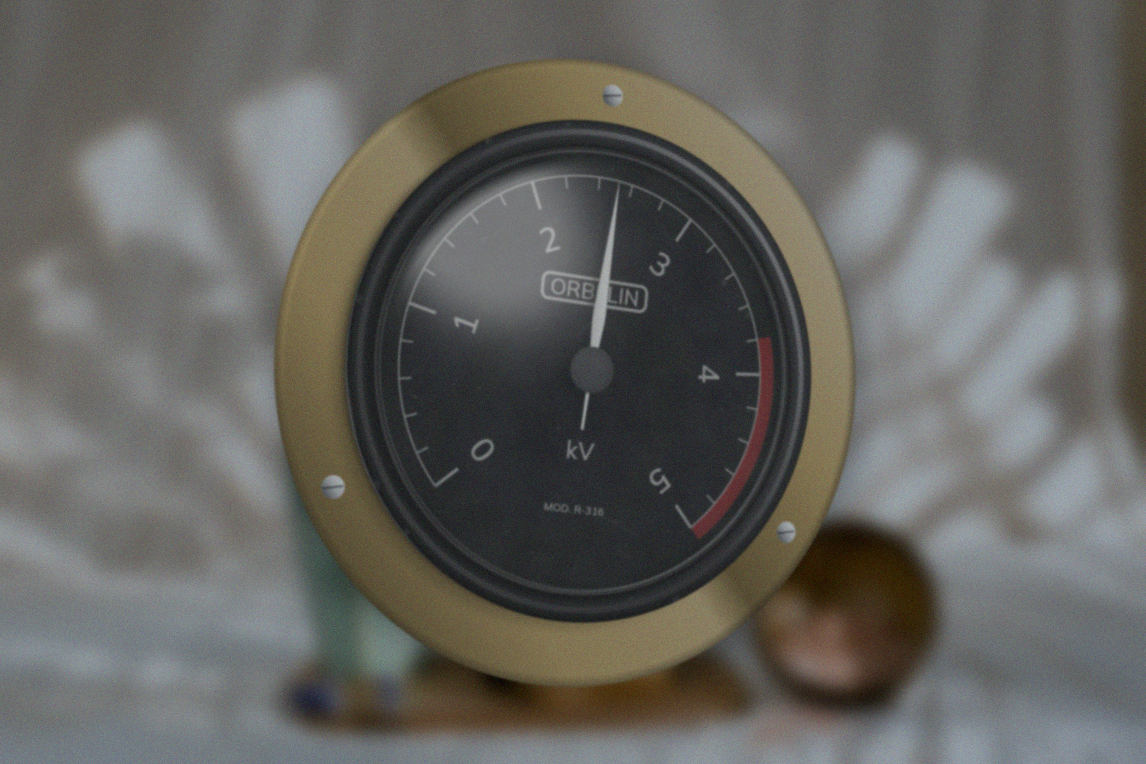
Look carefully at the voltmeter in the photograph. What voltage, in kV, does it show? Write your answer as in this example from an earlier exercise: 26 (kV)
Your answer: 2.5 (kV)
